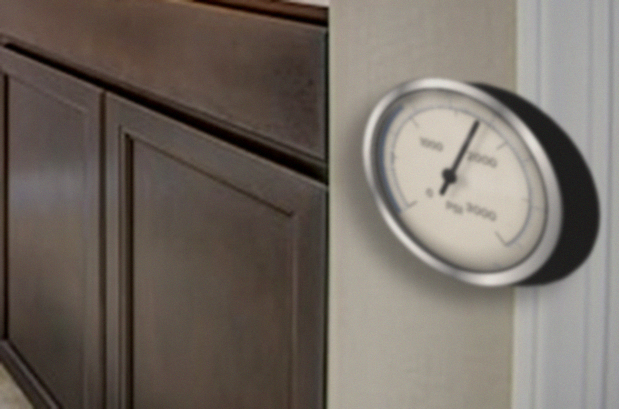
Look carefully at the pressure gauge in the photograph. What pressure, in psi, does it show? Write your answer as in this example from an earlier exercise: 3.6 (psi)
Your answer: 1750 (psi)
